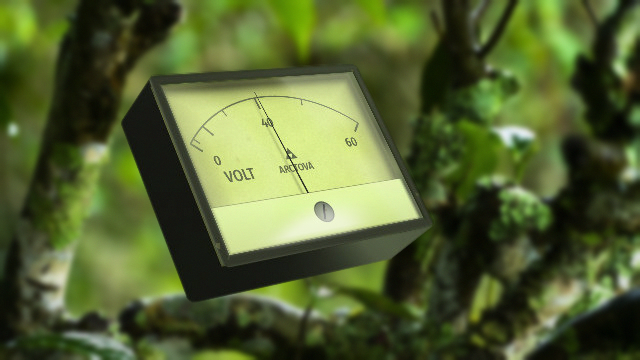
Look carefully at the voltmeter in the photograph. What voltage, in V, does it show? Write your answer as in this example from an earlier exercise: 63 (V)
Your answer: 40 (V)
